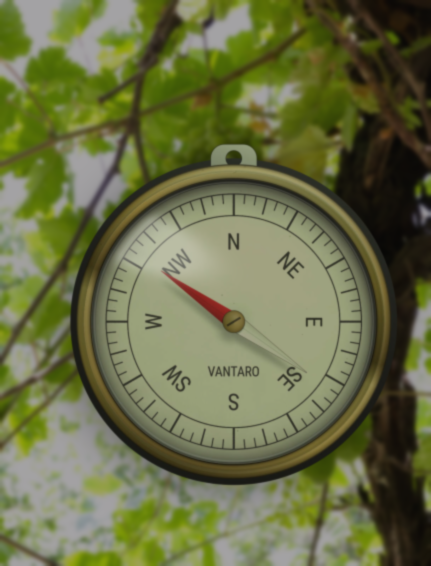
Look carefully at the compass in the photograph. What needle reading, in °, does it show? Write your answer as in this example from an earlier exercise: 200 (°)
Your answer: 305 (°)
